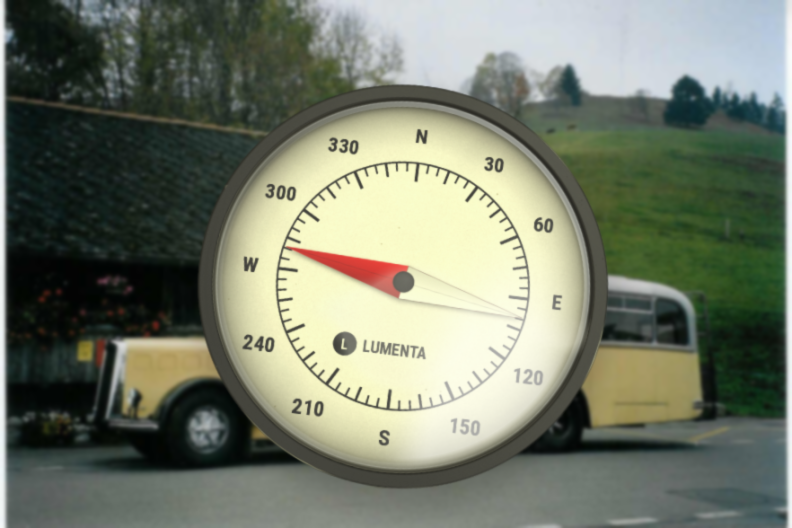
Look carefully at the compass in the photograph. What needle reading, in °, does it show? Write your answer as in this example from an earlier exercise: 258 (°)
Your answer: 280 (°)
